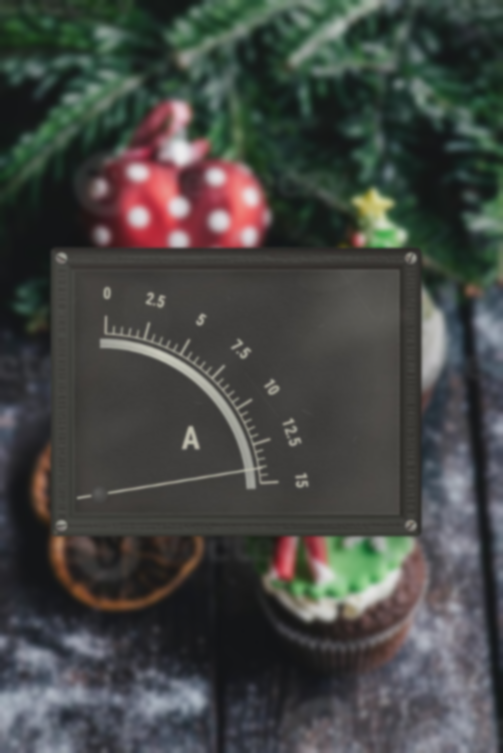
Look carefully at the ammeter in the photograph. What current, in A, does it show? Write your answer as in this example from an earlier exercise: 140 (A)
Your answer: 14 (A)
